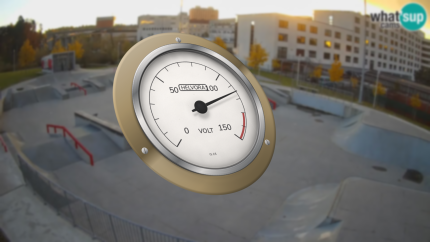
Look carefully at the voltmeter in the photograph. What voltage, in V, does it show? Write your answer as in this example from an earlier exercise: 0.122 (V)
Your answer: 115 (V)
